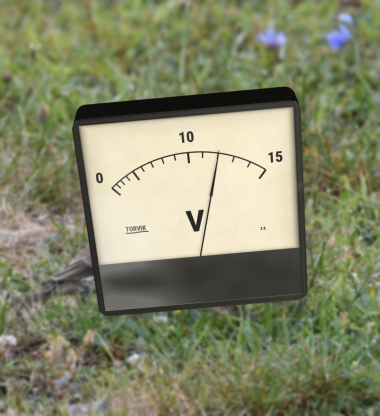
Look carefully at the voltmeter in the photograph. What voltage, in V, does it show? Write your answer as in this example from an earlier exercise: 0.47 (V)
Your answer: 12 (V)
